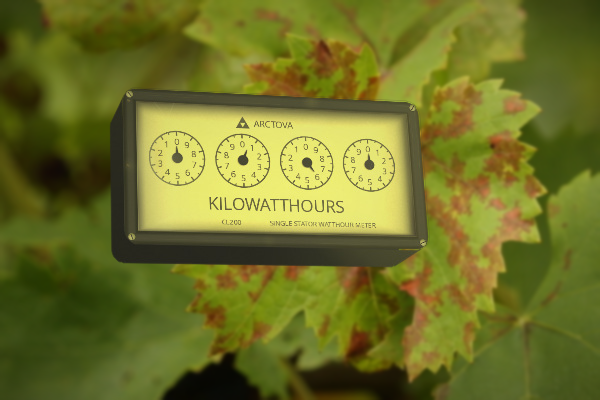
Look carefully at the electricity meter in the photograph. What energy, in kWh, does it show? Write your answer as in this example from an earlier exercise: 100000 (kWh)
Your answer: 60 (kWh)
